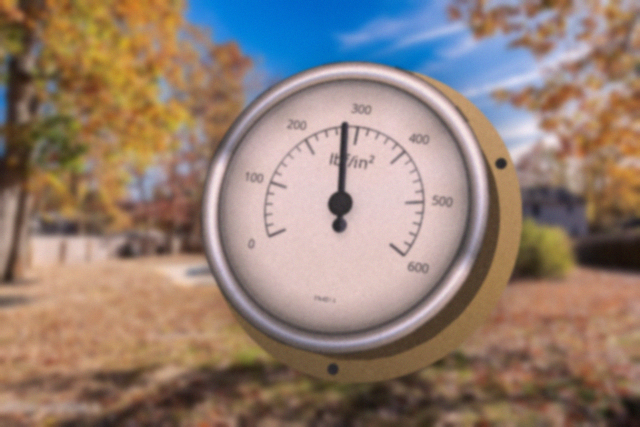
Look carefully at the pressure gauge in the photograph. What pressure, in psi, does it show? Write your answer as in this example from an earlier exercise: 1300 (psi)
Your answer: 280 (psi)
